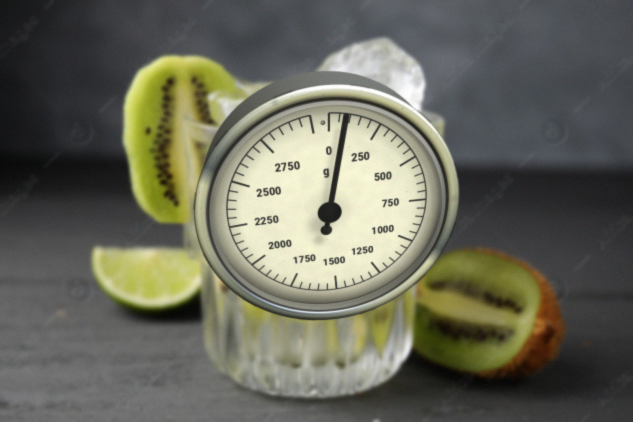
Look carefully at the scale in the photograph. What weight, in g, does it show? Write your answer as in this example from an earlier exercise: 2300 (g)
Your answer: 75 (g)
